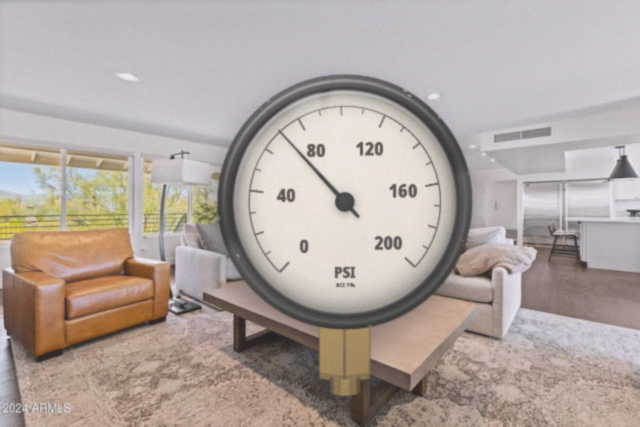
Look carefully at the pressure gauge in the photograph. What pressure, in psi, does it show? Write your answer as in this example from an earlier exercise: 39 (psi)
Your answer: 70 (psi)
